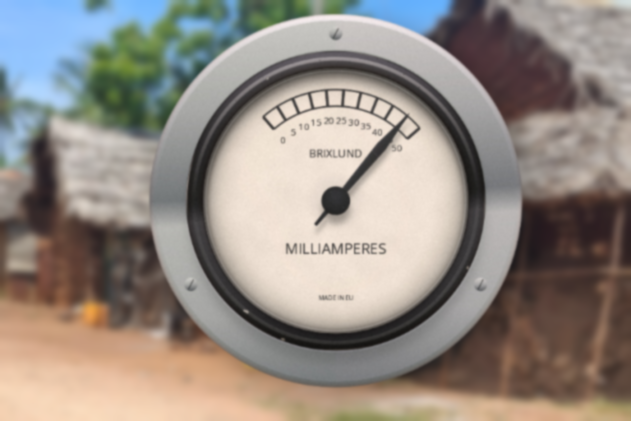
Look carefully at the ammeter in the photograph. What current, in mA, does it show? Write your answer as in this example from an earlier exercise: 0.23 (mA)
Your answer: 45 (mA)
